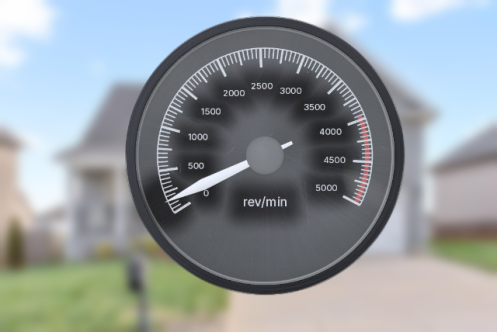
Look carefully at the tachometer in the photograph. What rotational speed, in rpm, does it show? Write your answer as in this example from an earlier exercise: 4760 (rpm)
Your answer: 150 (rpm)
